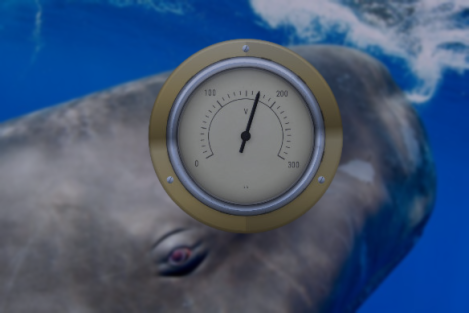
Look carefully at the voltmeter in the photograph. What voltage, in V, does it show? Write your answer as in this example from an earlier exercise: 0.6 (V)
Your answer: 170 (V)
